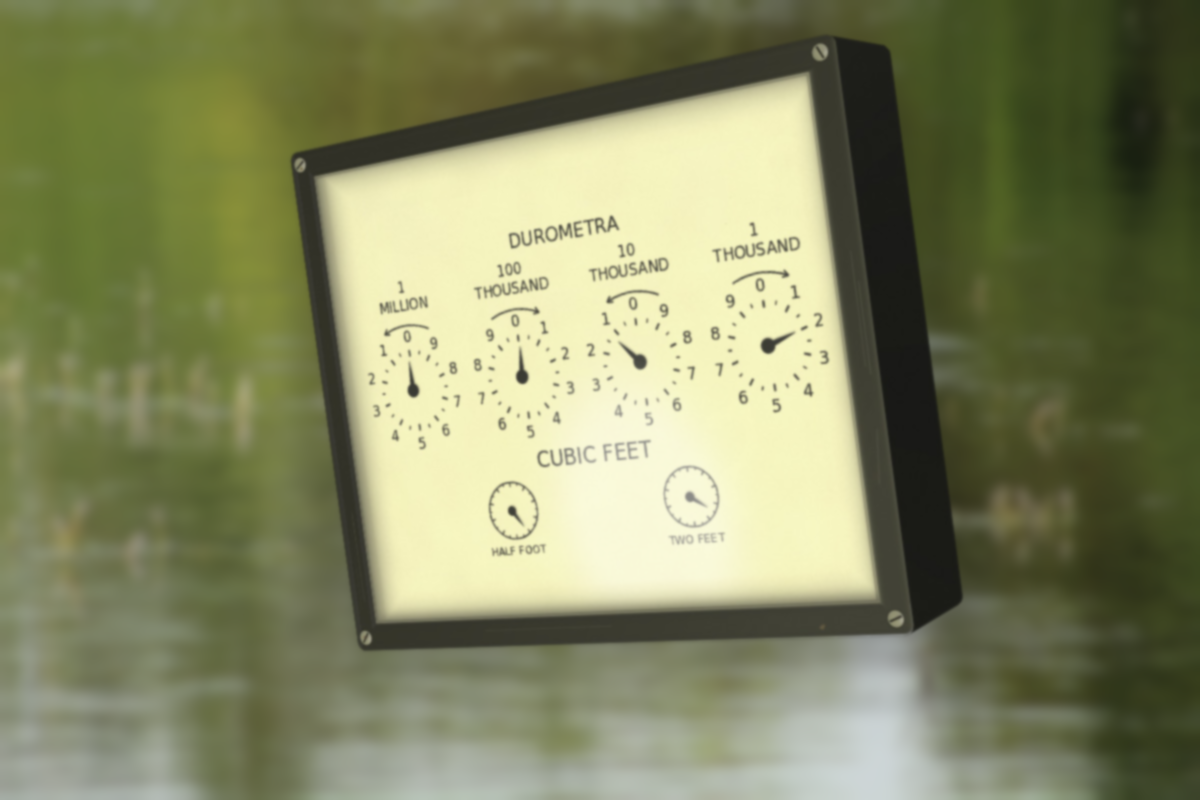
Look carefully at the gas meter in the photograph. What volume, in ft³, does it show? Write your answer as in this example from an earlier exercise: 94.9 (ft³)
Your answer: 1200 (ft³)
